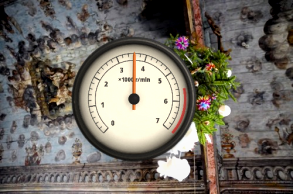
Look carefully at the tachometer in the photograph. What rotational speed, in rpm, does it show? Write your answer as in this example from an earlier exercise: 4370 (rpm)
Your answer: 3600 (rpm)
